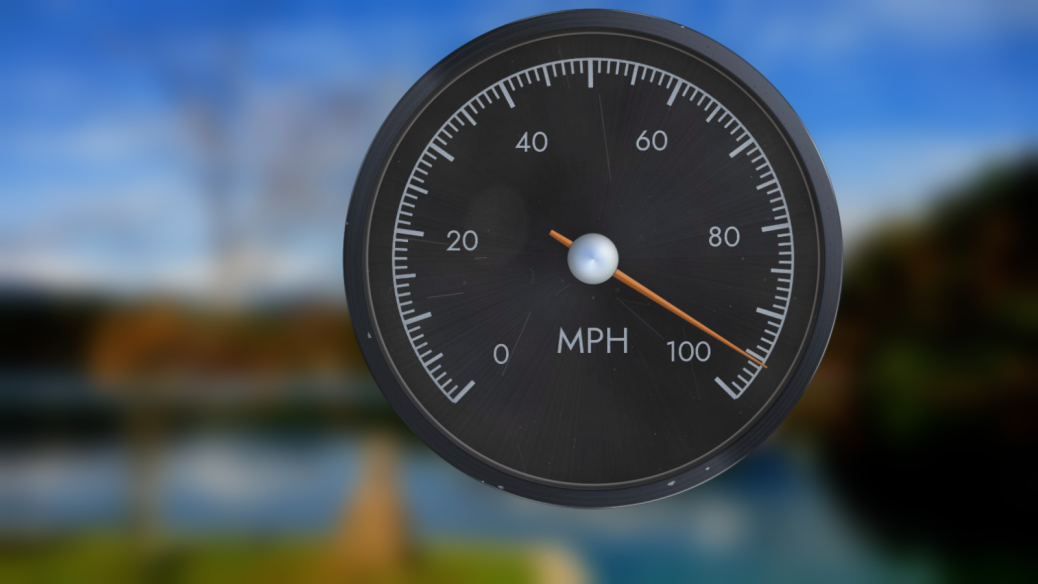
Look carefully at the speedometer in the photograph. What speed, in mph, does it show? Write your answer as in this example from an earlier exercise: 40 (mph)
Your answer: 95.5 (mph)
